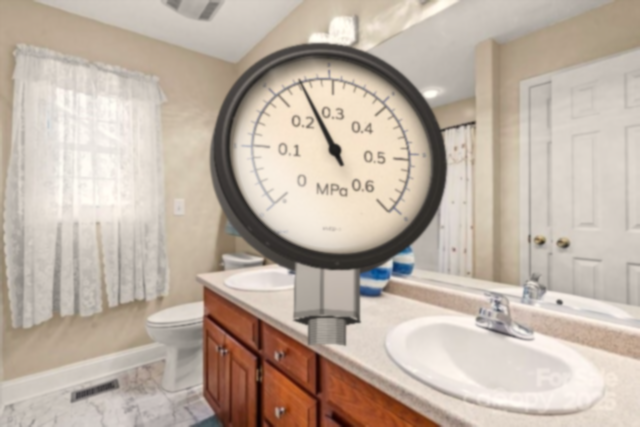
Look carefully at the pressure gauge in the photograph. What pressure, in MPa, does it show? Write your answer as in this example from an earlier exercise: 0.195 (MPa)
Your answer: 0.24 (MPa)
